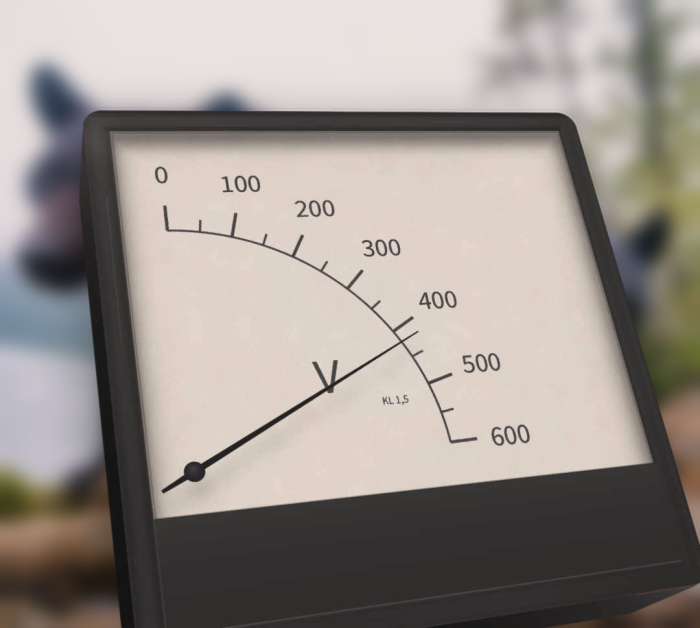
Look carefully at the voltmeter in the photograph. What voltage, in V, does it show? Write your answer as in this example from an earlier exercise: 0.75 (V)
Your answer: 425 (V)
